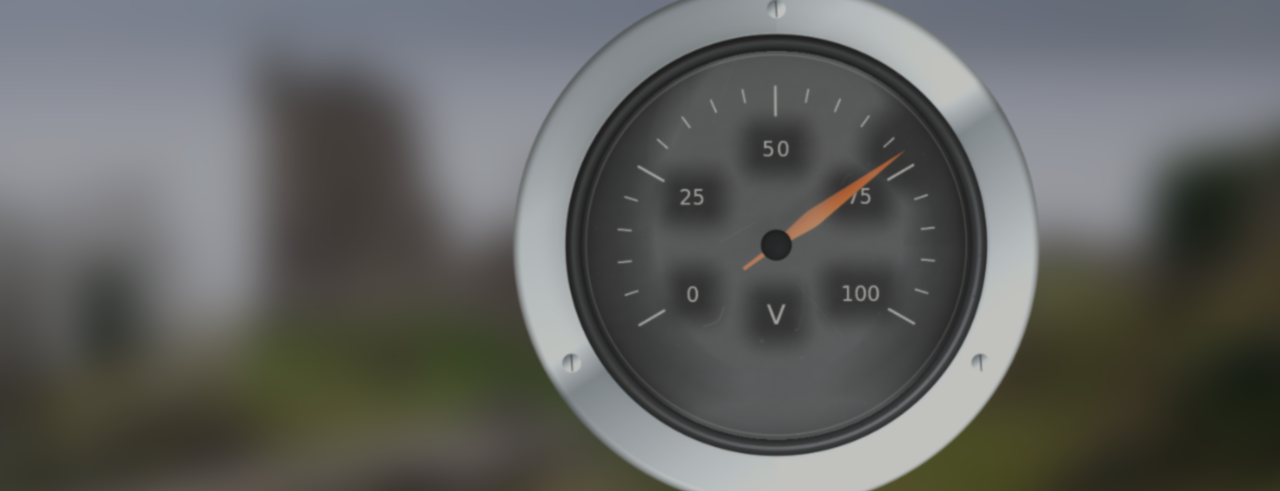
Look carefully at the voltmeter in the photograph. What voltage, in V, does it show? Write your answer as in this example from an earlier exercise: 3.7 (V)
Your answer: 72.5 (V)
